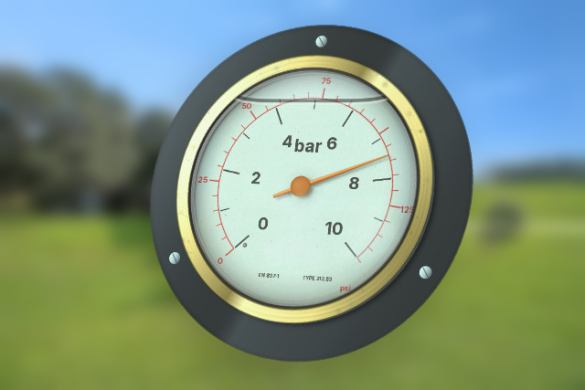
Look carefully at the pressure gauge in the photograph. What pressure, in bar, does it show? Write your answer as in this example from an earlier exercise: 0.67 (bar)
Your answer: 7.5 (bar)
